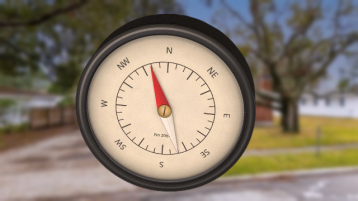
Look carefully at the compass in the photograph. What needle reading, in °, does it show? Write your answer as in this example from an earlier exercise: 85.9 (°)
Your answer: 340 (°)
